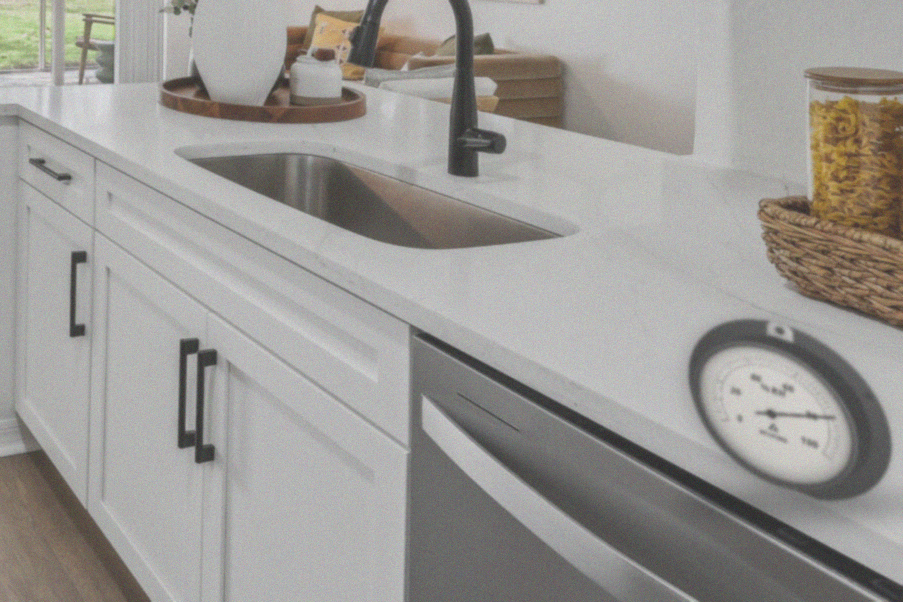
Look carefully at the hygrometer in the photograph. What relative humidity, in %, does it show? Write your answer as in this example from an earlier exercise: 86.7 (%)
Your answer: 80 (%)
